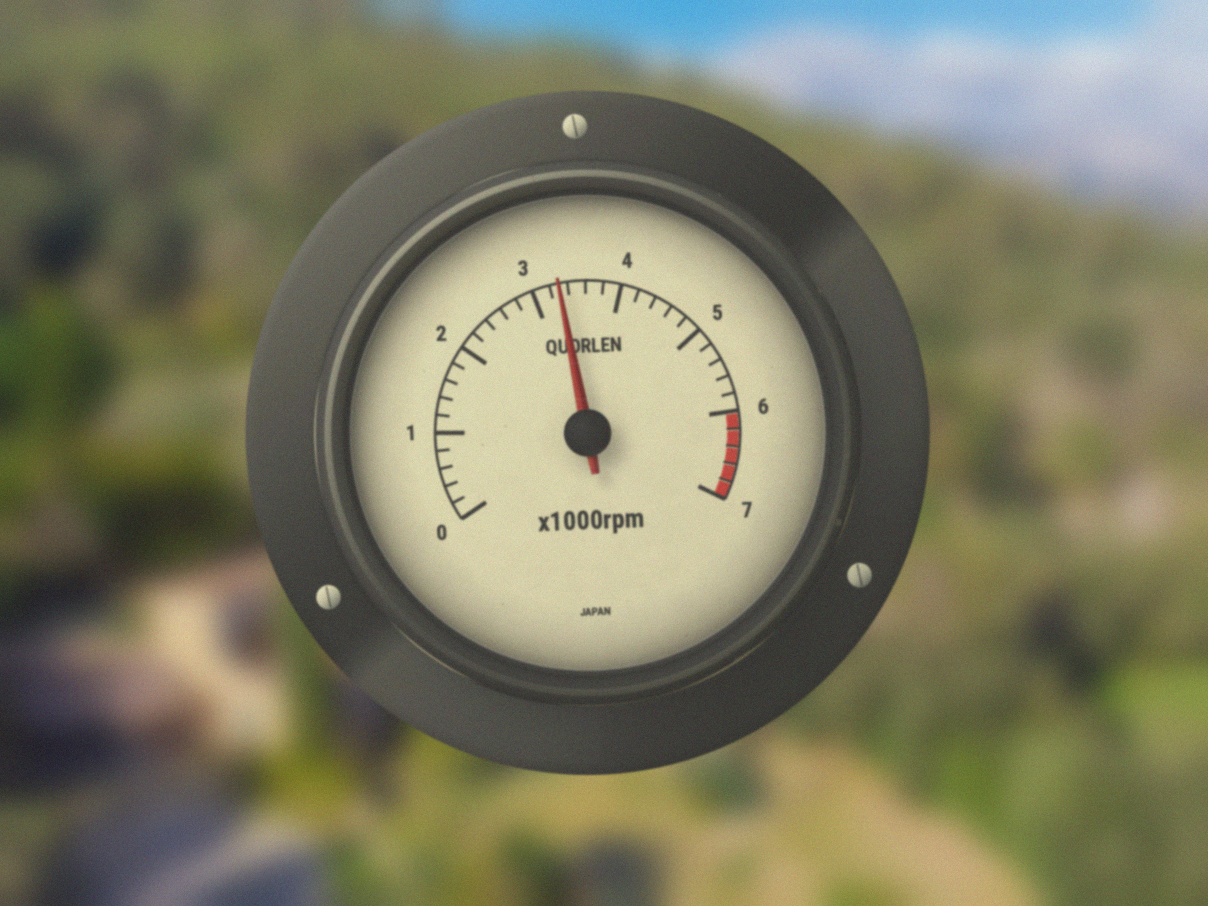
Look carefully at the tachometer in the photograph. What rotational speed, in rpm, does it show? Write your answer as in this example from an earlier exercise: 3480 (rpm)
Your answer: 3300 (rpm)
